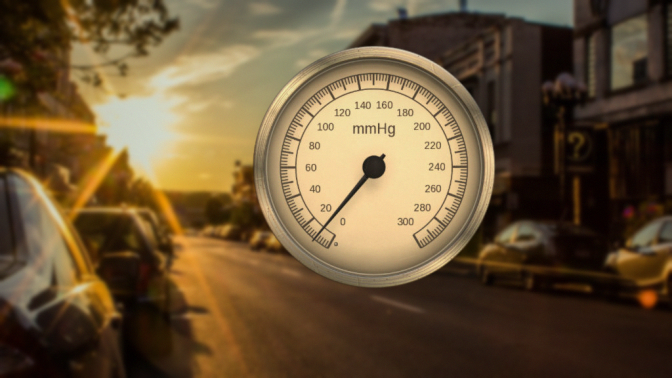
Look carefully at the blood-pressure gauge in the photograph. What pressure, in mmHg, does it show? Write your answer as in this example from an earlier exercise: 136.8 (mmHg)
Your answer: 10 (mmHg)
